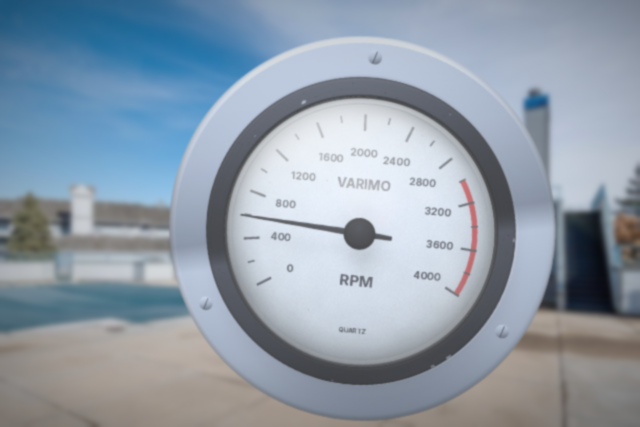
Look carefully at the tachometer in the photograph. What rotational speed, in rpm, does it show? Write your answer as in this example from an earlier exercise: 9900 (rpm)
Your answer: 600 (rpm)
